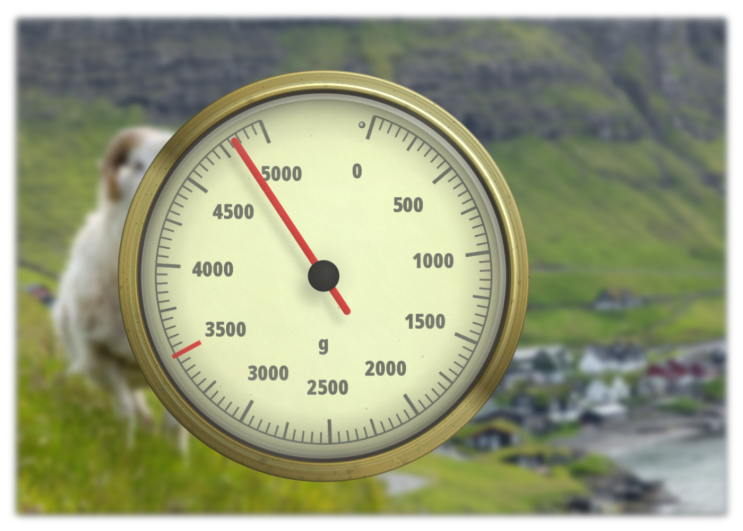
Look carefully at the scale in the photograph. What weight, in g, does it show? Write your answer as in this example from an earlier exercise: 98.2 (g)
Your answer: 4825 (g)
